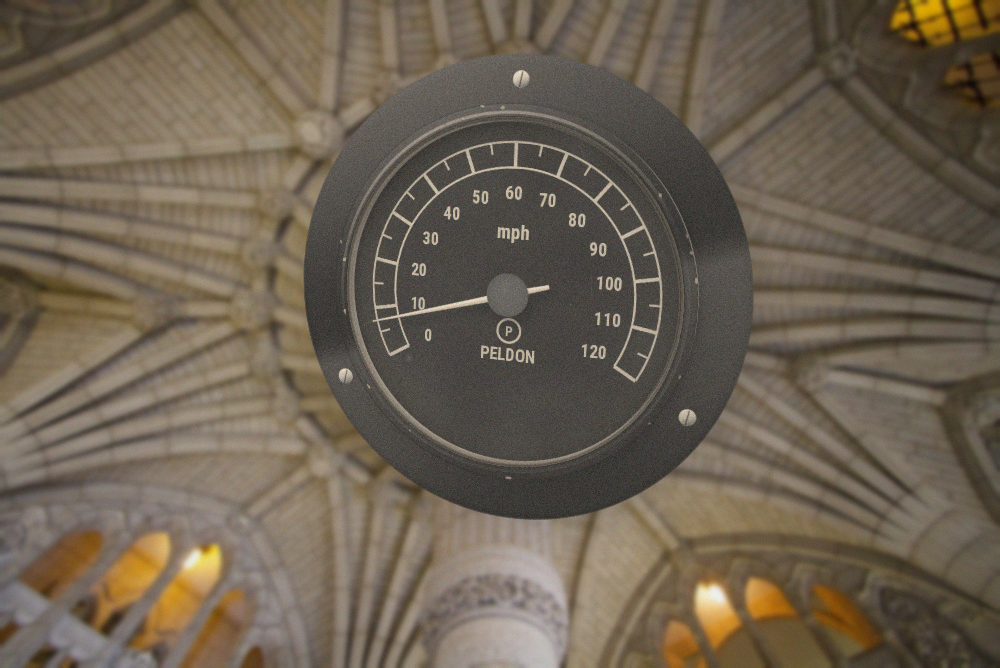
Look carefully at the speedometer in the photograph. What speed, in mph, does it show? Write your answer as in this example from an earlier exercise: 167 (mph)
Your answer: 7.5 (mph)
